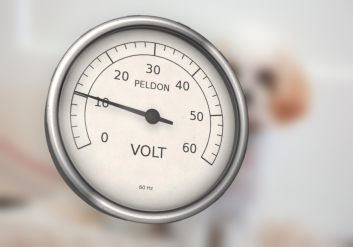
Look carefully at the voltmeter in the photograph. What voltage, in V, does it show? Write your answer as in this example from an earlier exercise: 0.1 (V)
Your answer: 10 (V)
